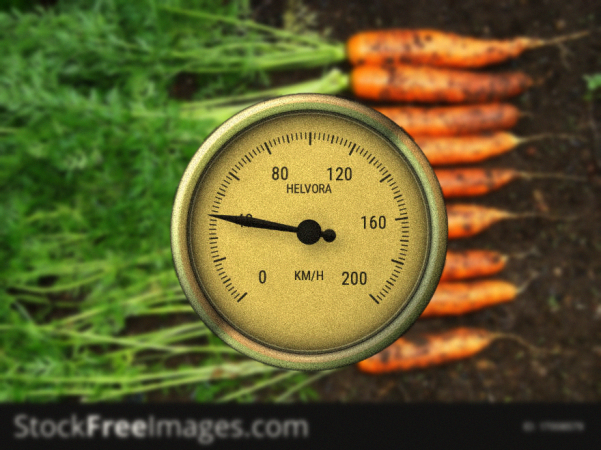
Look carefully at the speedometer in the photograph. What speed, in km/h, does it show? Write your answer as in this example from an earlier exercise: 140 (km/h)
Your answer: 40 (km/h)
